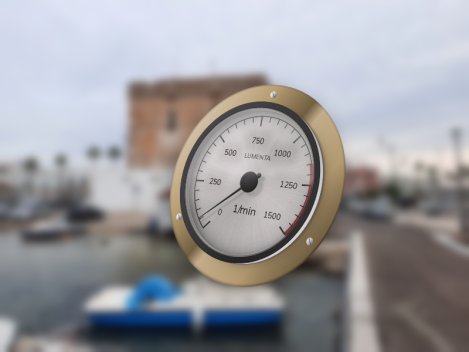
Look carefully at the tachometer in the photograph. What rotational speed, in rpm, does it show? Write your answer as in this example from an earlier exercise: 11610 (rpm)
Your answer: 50 (rpm)
